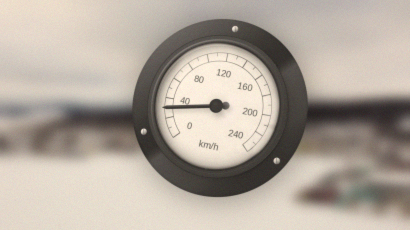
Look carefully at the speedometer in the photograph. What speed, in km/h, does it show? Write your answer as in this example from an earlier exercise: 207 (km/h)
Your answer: 30 (km/h)
